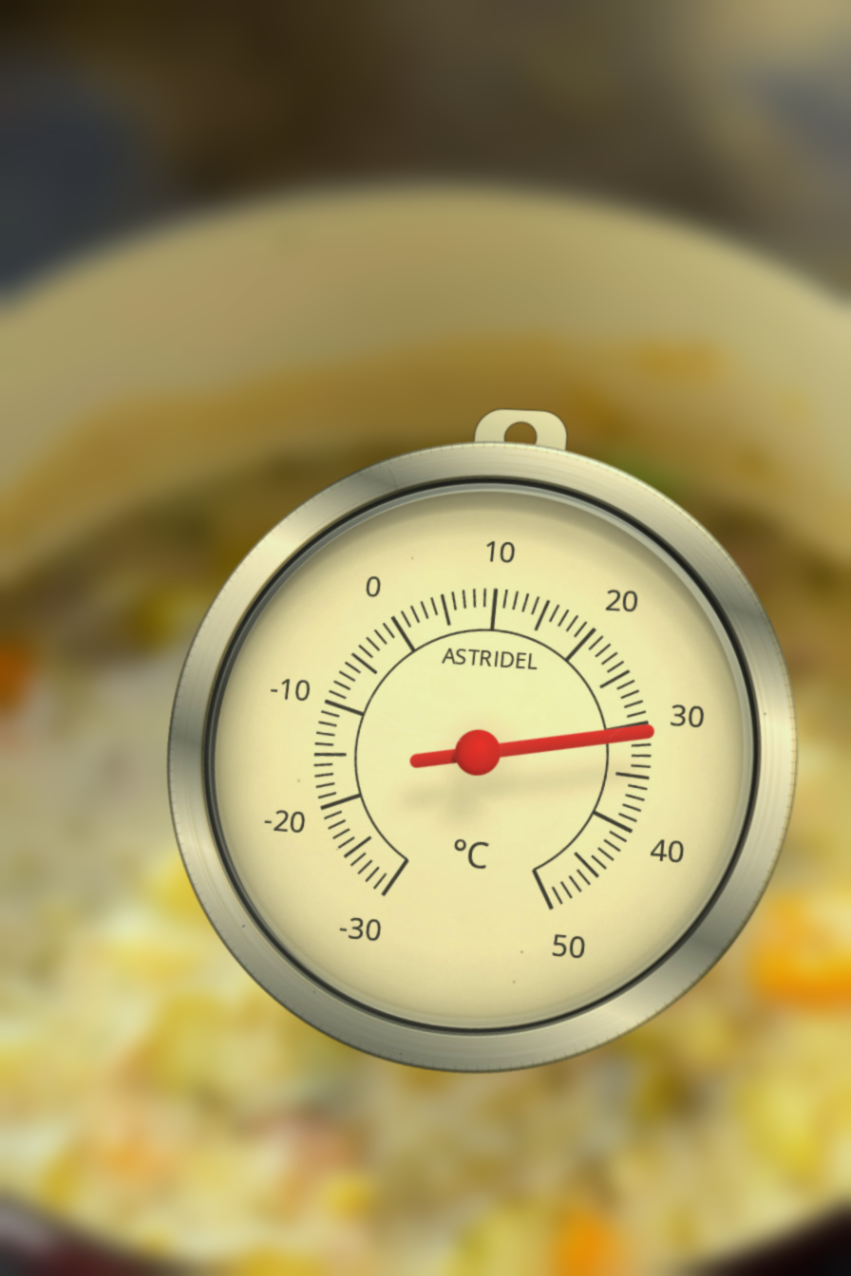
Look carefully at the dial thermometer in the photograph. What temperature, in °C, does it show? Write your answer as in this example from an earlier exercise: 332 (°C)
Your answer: 31 (°C)
